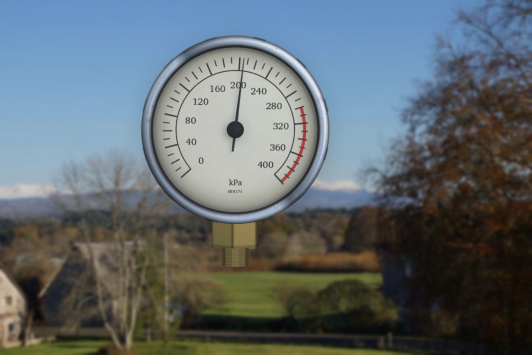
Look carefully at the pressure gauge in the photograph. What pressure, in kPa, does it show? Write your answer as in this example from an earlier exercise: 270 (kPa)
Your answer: 205 (kPa)
